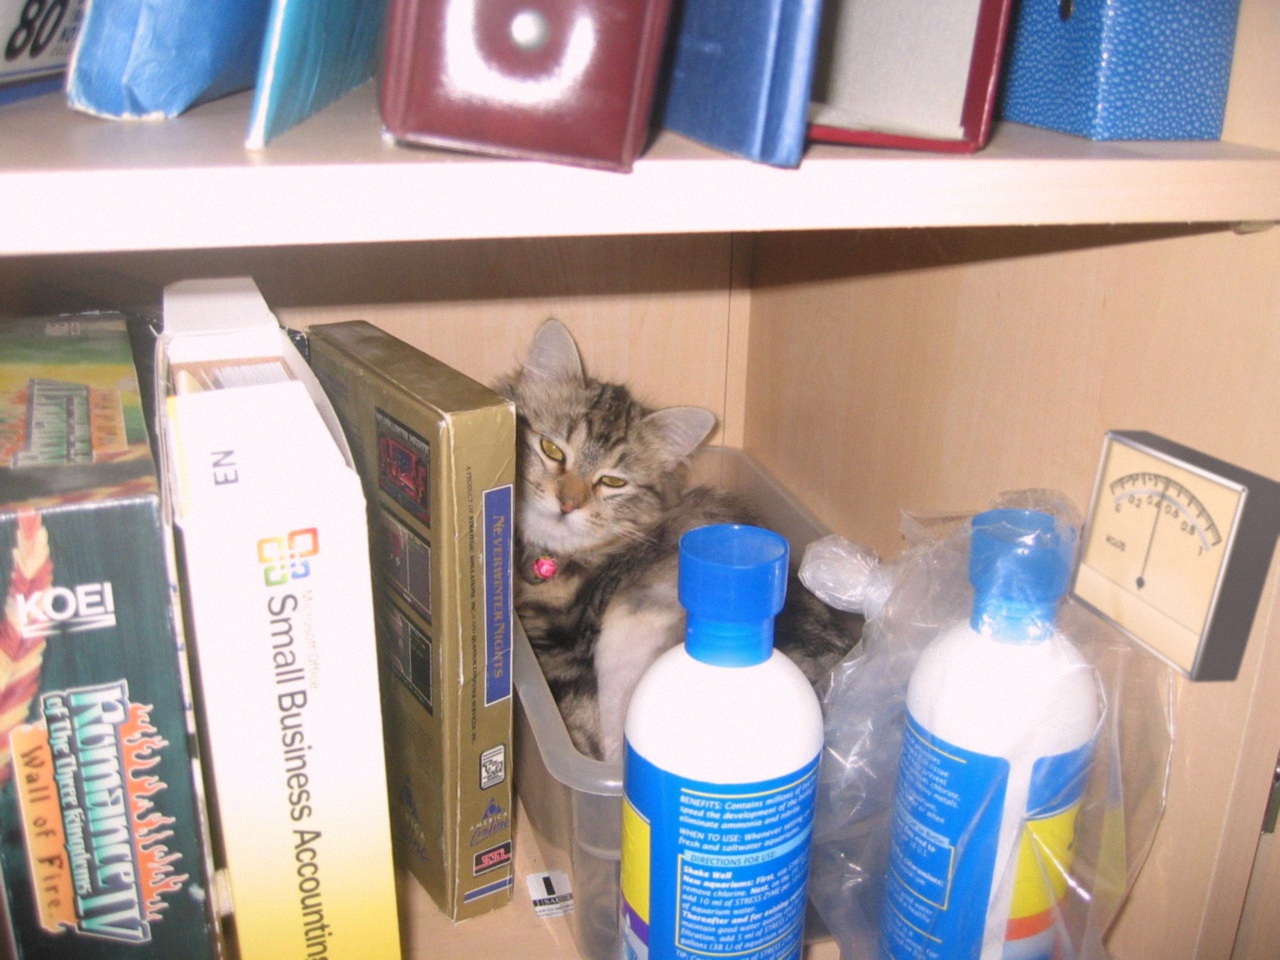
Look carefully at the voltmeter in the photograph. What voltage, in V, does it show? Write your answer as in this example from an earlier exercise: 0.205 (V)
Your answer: 0.5 (V)
